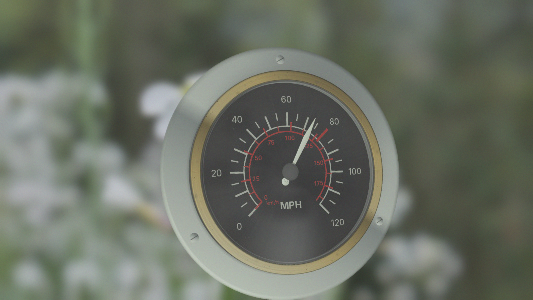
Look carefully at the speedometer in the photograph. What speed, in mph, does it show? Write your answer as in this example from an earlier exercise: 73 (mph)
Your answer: 72.5 (mph)
